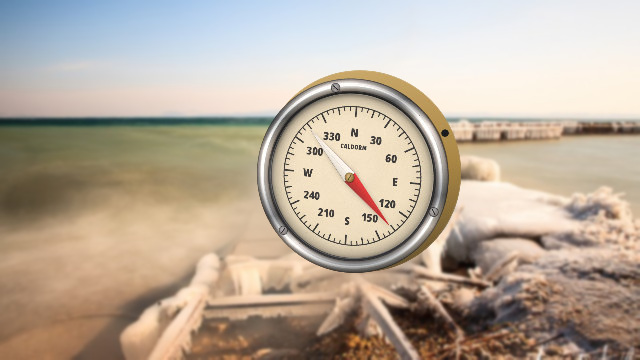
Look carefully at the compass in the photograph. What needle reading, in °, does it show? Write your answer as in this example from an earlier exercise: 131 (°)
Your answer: 135 (°)
